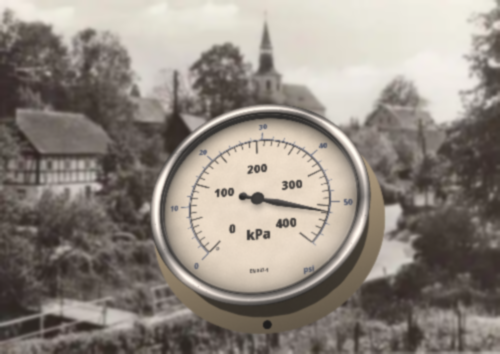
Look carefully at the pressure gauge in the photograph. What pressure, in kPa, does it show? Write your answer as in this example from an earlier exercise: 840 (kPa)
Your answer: 360 (kPa)
